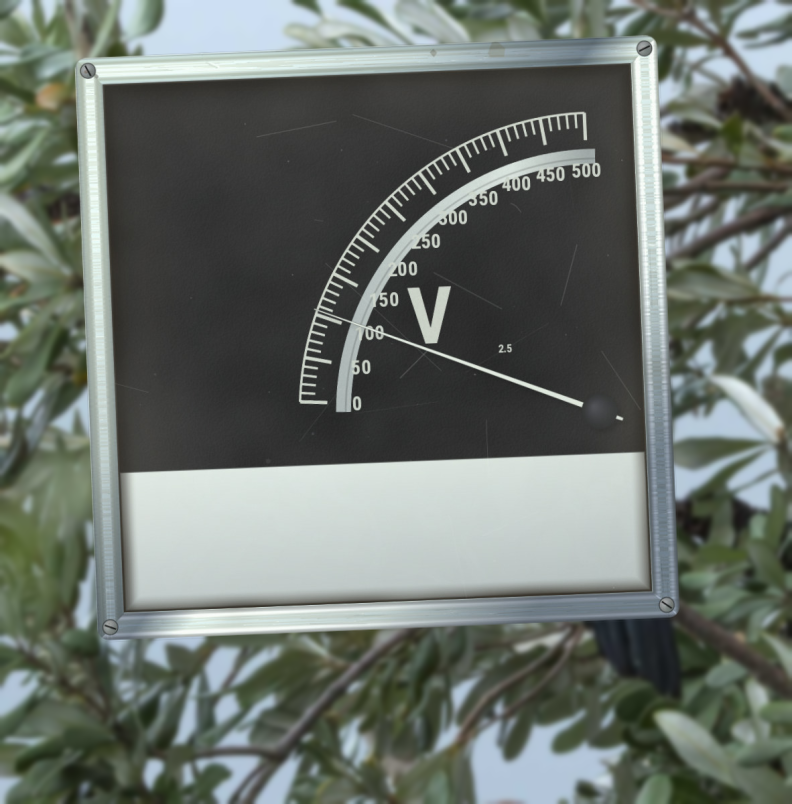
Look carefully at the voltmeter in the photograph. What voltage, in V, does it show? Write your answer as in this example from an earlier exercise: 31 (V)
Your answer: 105 (V)
